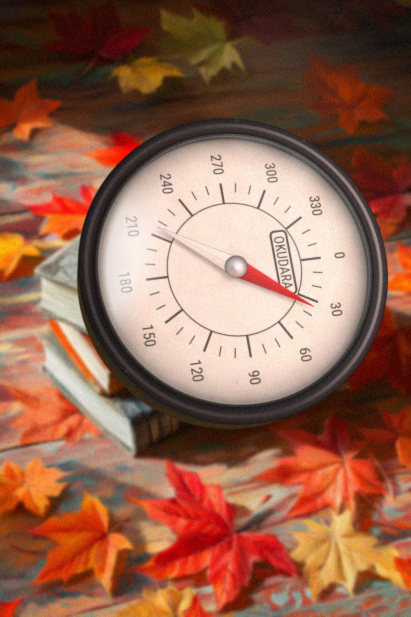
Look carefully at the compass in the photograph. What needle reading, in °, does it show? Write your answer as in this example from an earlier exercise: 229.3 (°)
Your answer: 35 (°)
